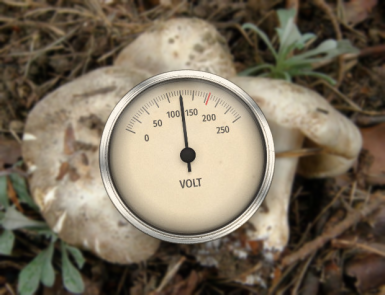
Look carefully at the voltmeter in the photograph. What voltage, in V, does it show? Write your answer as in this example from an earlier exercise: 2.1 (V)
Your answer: 125 (V)
